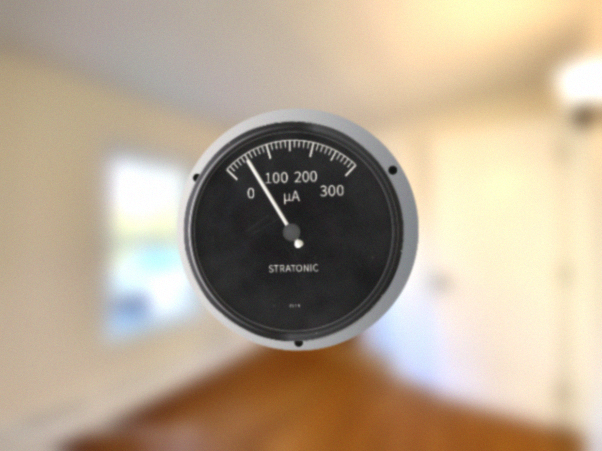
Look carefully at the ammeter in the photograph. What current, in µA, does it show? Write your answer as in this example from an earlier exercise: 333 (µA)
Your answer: 50 (µA)
